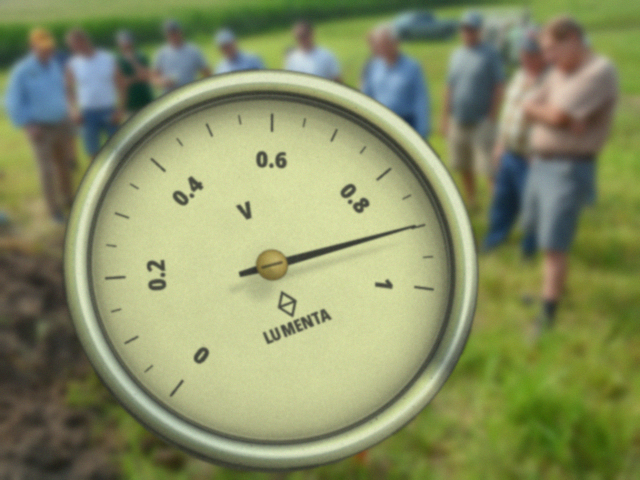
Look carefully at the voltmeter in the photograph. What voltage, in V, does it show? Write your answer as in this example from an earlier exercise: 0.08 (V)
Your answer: 0.9 (V)
